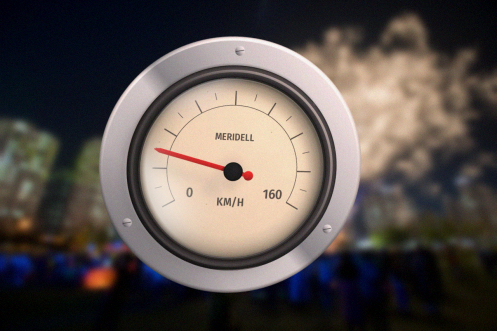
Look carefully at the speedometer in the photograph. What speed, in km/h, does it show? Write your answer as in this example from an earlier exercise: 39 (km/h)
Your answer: 30 (km/h)
